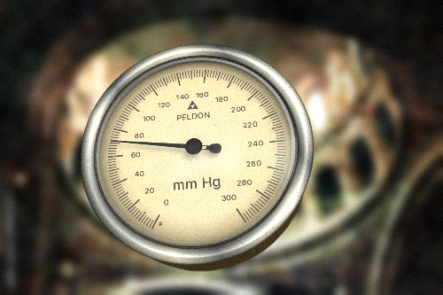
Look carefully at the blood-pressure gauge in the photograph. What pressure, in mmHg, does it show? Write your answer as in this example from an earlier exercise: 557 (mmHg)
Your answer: 70 (mmHg)
